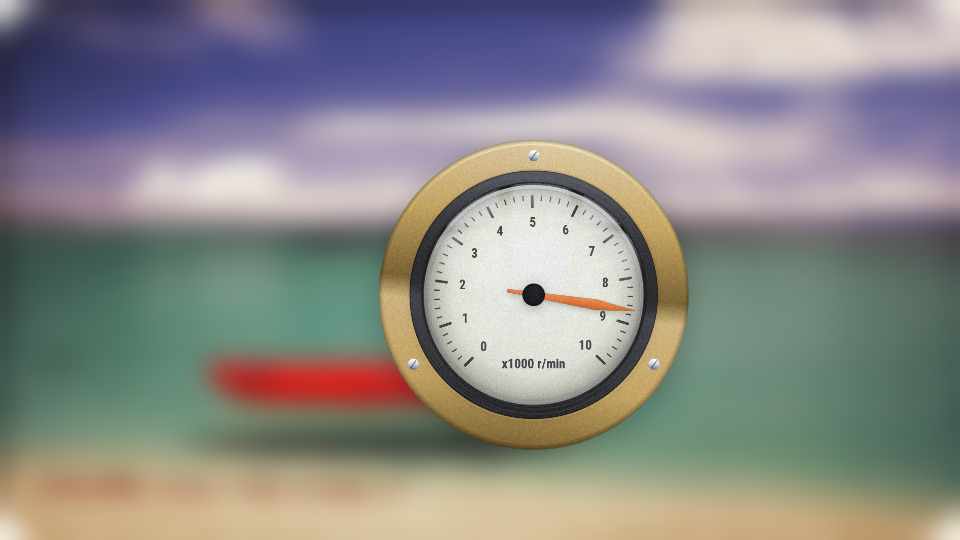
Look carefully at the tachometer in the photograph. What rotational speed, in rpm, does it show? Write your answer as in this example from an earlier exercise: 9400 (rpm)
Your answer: 8700 (rpm)
